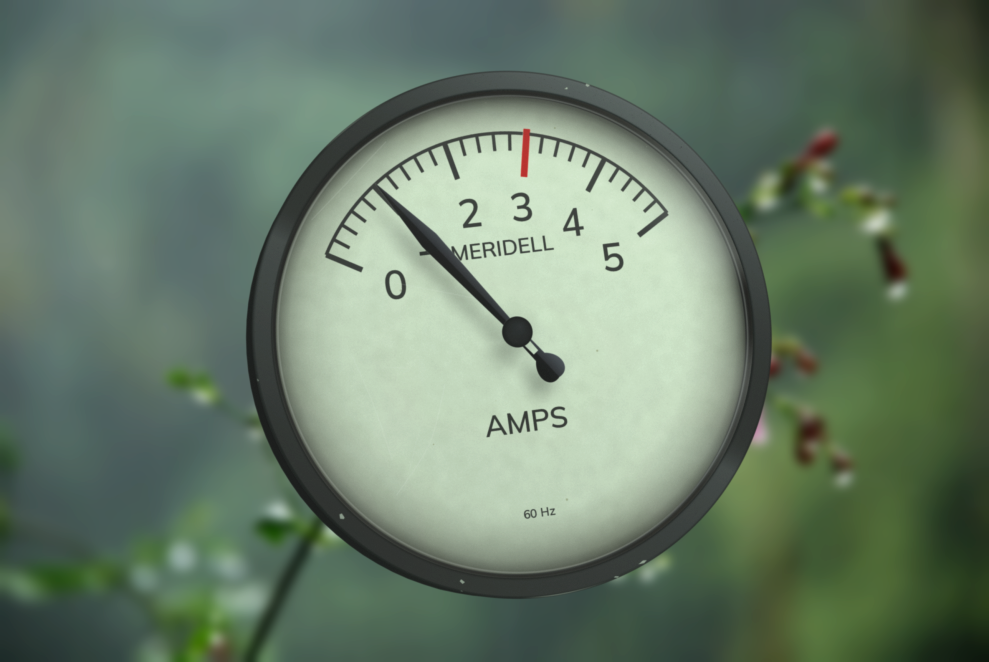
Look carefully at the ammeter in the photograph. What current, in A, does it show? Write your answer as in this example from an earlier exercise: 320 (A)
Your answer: 1 (A)
